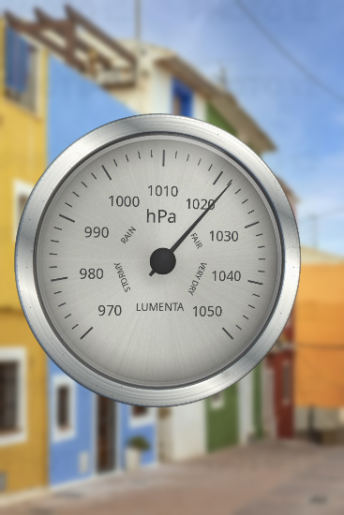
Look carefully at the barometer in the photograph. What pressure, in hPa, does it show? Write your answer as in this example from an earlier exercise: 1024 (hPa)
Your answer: 1022 (hPa)
